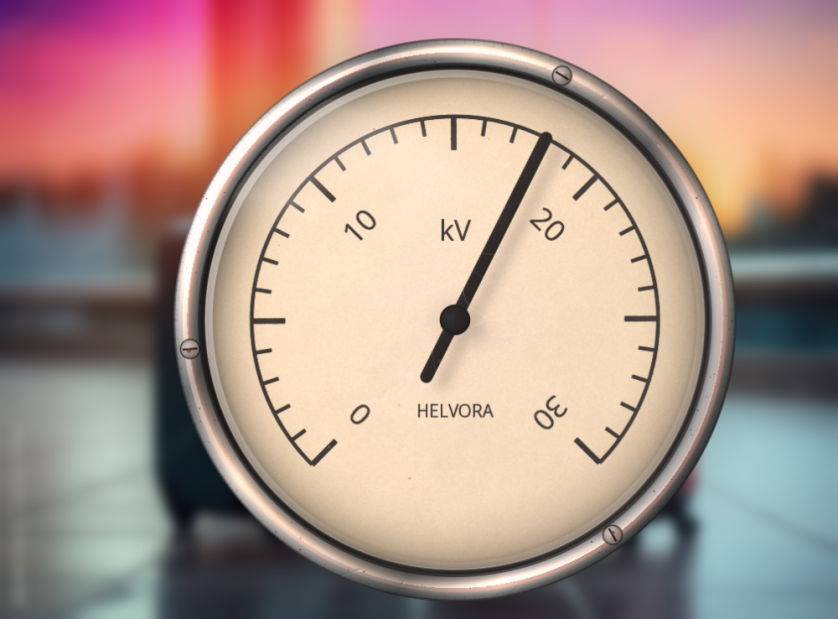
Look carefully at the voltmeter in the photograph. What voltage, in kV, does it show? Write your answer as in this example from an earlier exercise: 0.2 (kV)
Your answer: 18 (kV)
